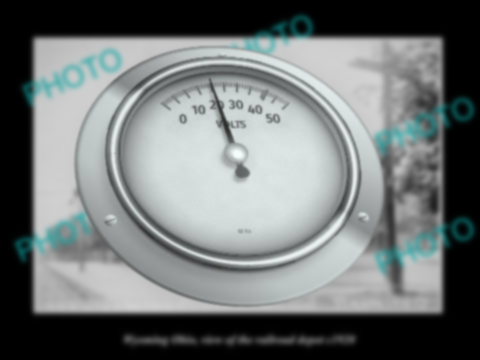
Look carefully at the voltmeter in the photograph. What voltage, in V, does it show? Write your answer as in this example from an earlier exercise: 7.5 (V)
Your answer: 20 (V)
